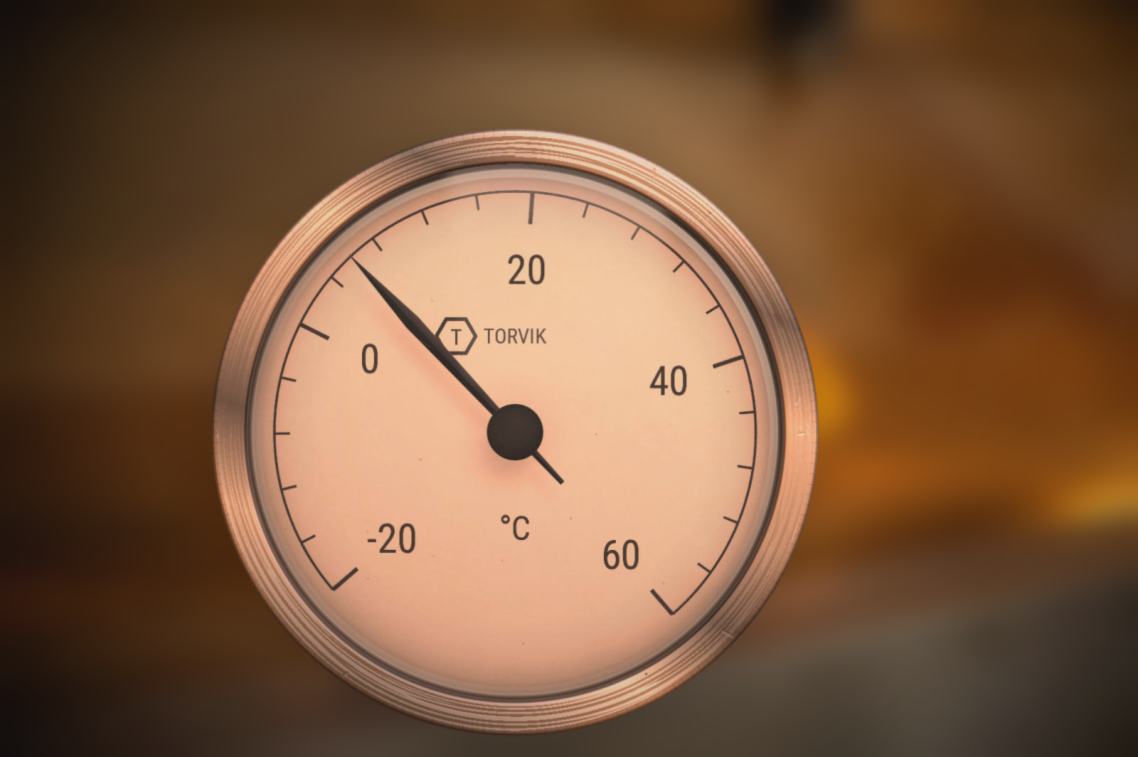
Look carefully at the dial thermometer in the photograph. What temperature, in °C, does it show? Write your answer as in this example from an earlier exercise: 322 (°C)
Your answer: 6 (°C)
